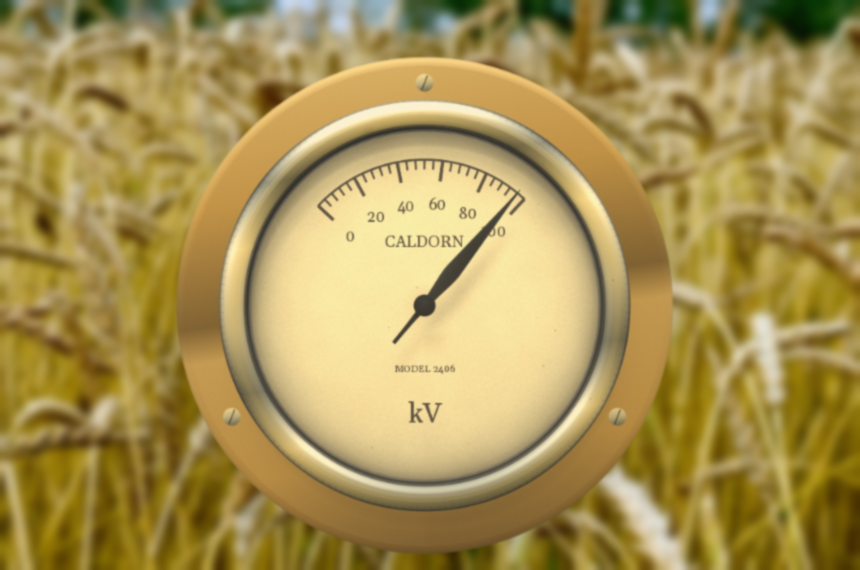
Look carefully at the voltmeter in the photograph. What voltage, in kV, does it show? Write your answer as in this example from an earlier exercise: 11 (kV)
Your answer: 96 (kV)
